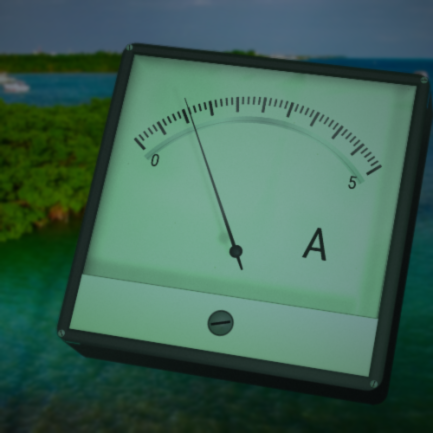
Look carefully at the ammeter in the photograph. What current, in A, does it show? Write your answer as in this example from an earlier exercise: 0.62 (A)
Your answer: 1.1 (A)
